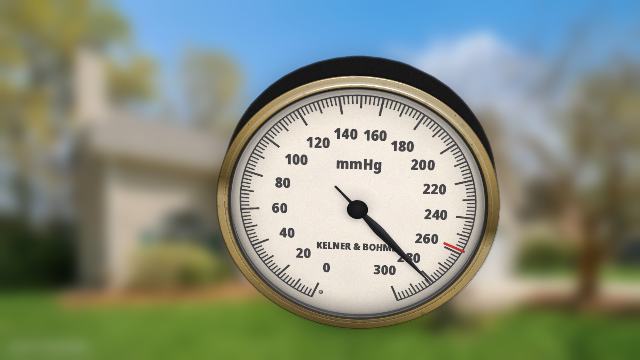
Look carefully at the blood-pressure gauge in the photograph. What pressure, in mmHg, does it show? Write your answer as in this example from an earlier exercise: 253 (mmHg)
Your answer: 280 (mmHg)
